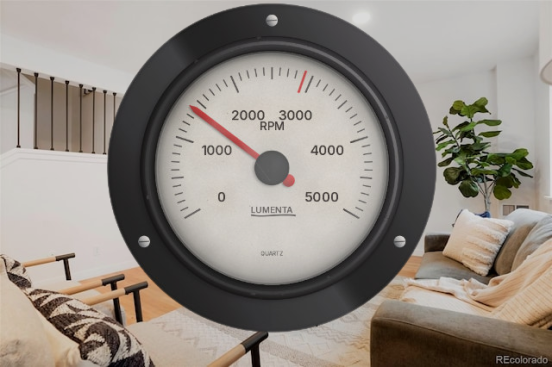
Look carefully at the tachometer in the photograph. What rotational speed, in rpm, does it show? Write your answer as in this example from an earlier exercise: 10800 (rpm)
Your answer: 1400 (rpm)
